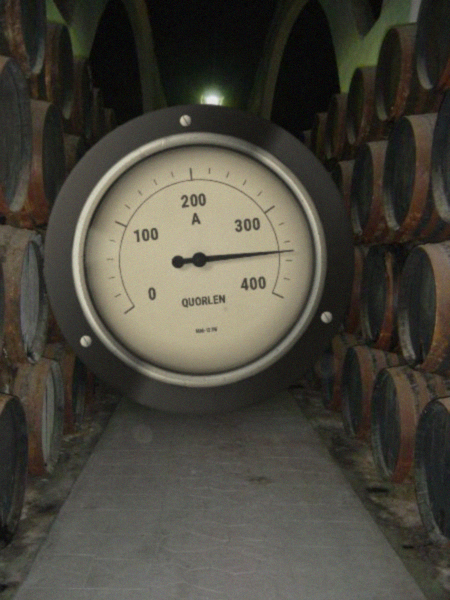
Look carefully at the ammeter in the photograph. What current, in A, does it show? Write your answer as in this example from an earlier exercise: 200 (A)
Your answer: 350 (A)
